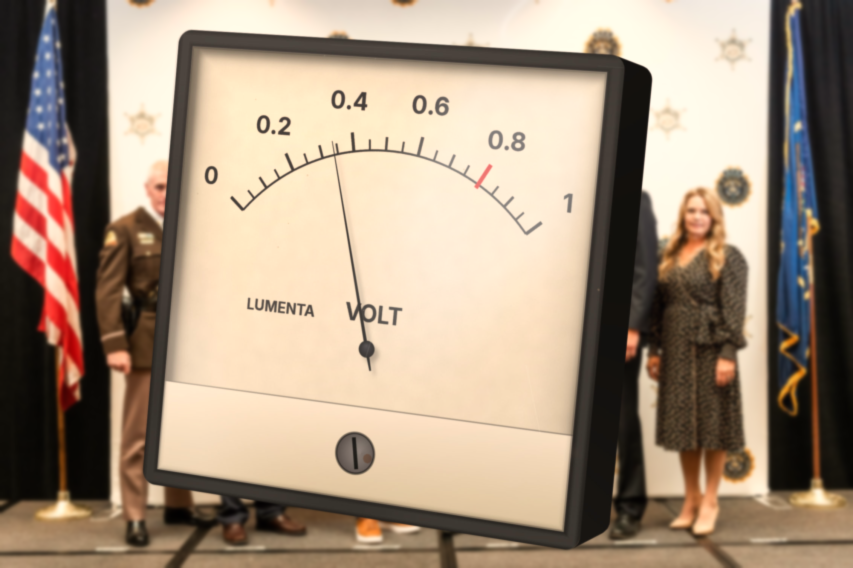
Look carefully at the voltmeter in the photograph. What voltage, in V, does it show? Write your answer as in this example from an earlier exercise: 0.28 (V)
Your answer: 0.35 (V)
